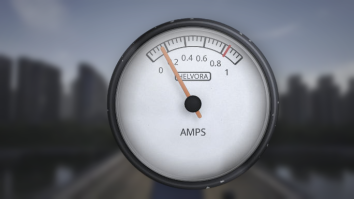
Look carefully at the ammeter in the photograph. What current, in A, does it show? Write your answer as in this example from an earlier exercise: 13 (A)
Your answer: 0.16 (A)
